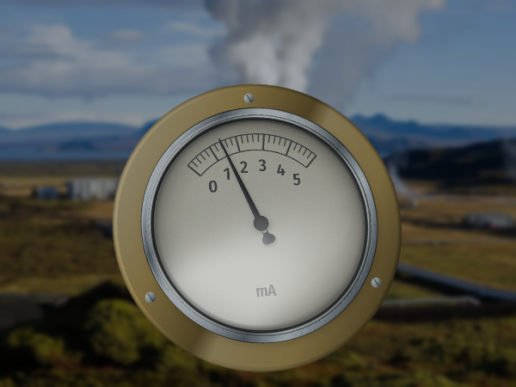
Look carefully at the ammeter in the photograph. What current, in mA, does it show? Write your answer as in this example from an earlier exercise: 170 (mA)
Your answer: 1.4 (mA)
